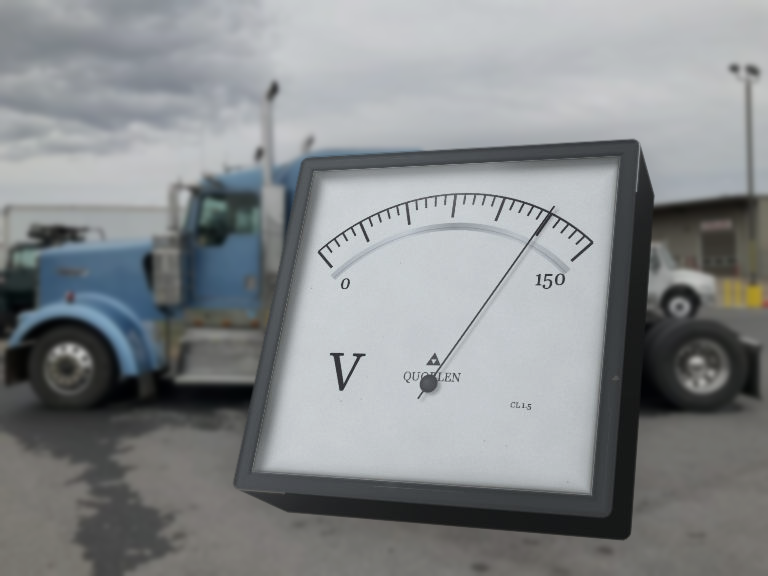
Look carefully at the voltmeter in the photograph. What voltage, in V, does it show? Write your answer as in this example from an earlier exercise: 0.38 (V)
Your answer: 125 (V)
